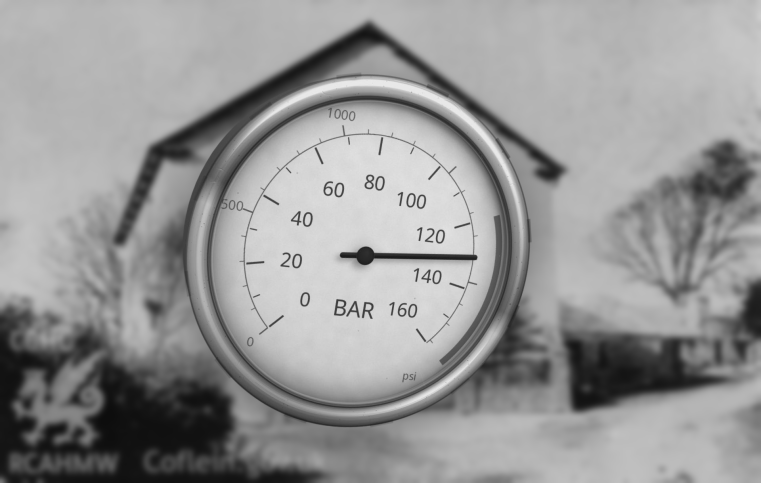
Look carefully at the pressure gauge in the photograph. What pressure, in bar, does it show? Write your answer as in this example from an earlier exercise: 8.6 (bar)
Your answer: 130 (bar)
